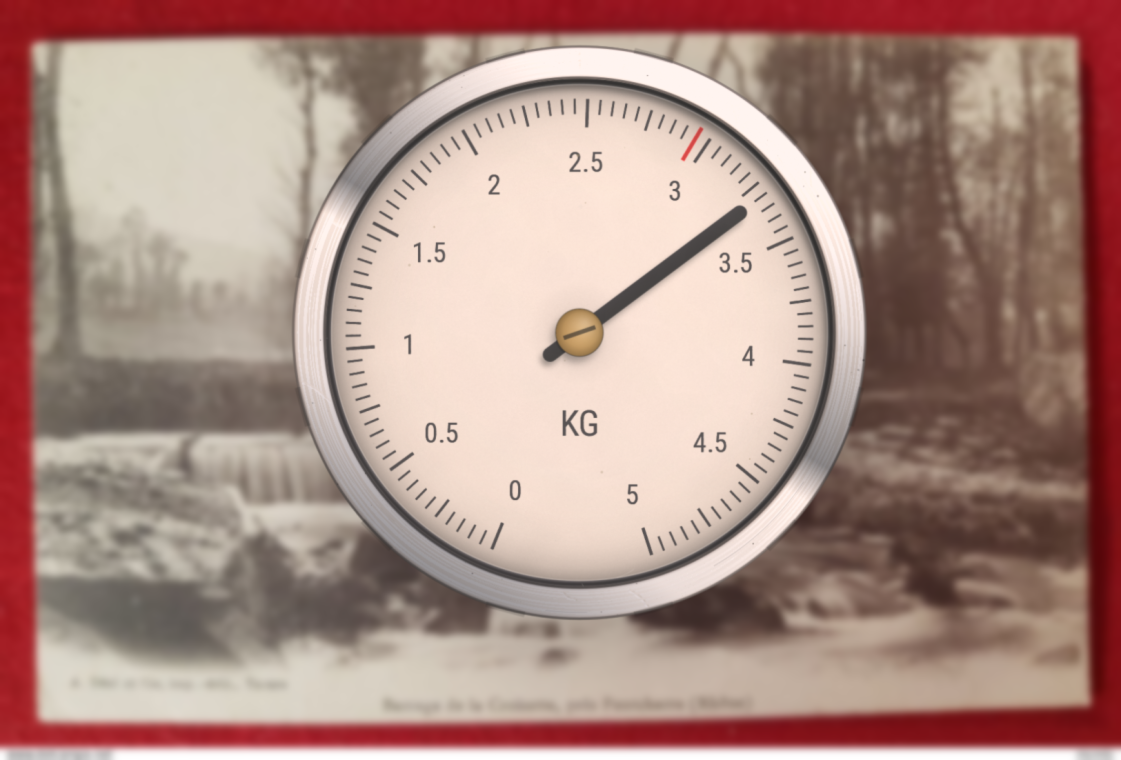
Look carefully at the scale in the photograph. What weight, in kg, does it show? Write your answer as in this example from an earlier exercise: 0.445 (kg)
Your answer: 3.3 (kg)
